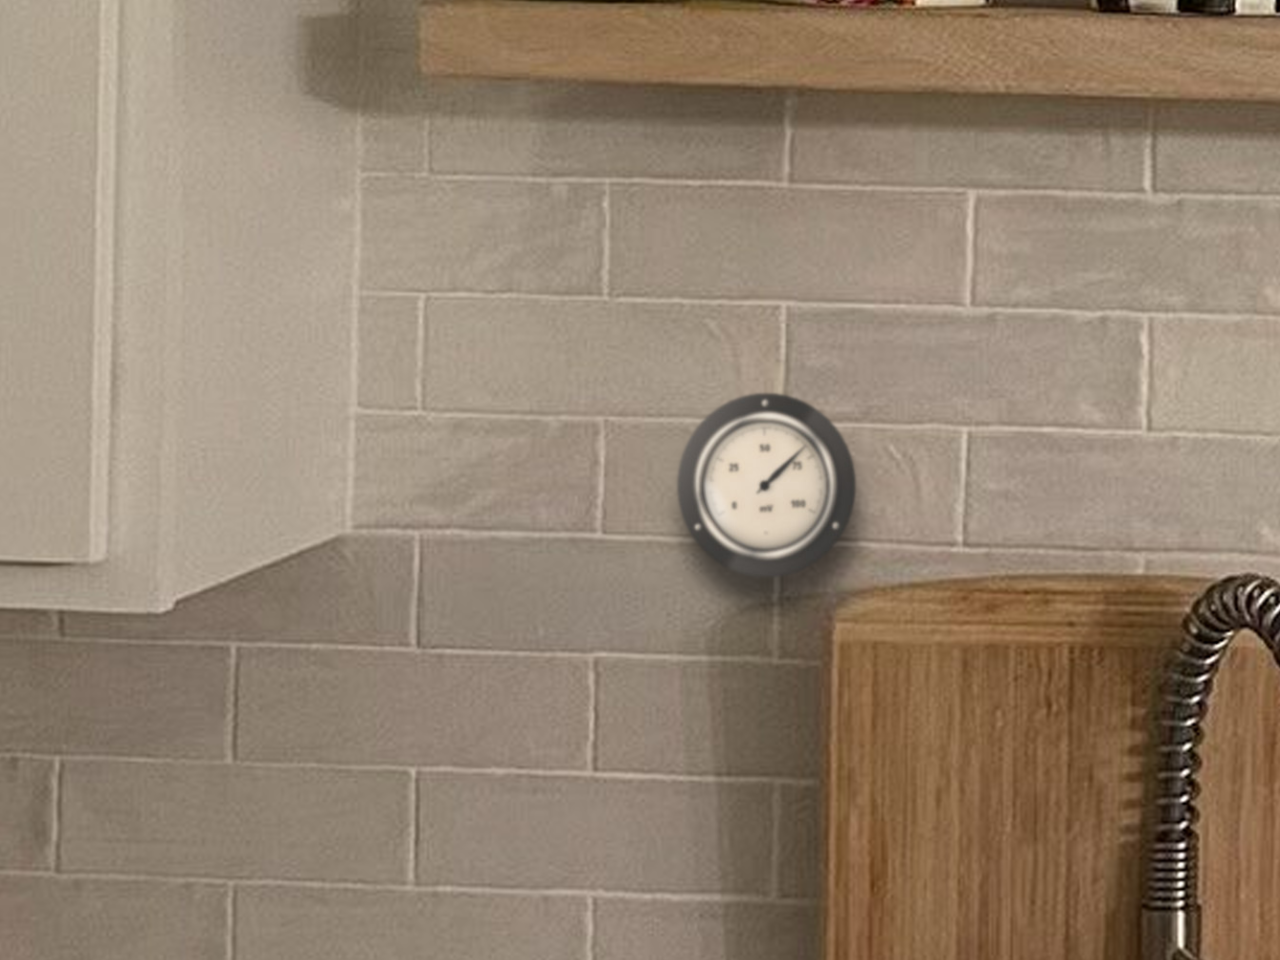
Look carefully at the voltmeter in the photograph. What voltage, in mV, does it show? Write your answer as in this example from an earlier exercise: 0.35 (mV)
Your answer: 70 (mV)
